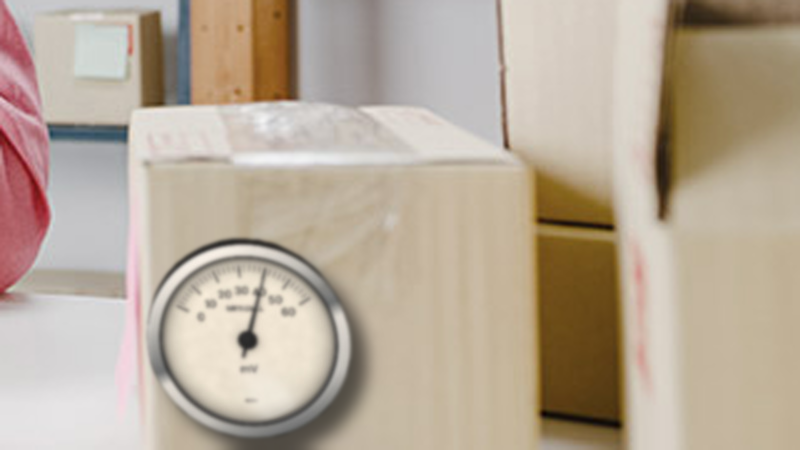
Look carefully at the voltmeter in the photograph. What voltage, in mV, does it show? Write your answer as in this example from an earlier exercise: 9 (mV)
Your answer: 40 (mV)
